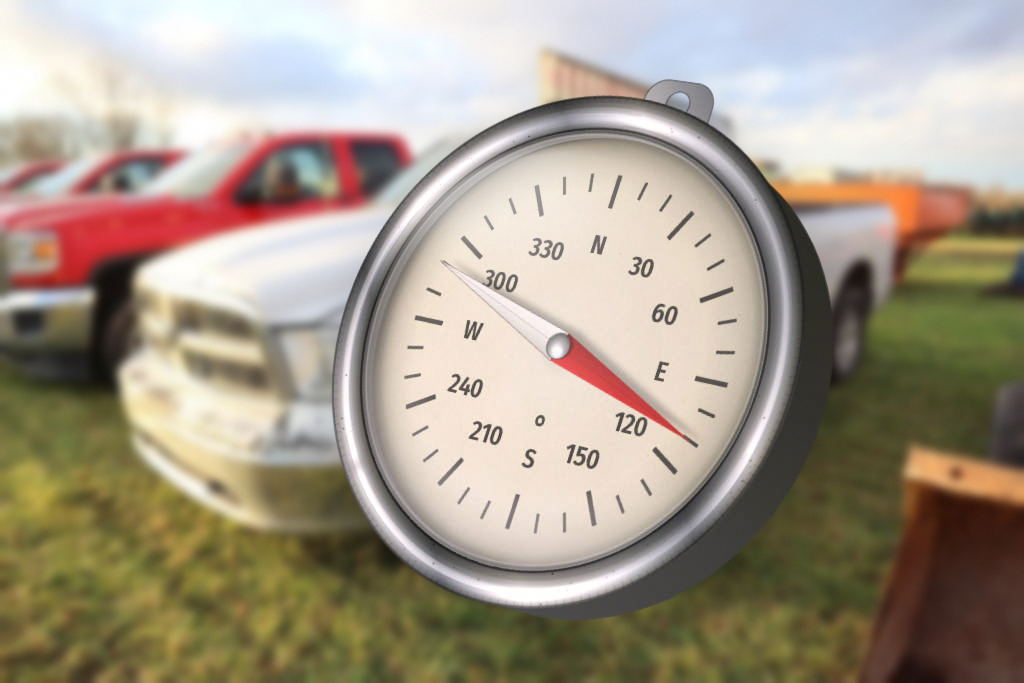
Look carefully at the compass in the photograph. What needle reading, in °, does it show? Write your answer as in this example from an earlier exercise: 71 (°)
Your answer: 110 (°)
